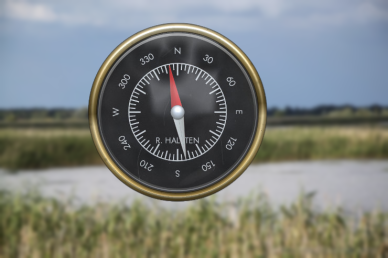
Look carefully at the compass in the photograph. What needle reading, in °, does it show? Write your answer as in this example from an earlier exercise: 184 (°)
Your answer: 350 (°)
